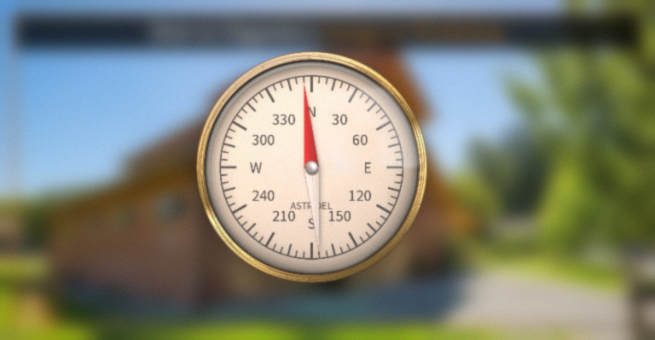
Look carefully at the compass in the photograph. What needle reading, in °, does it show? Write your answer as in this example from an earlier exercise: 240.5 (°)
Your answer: 355 (°)
